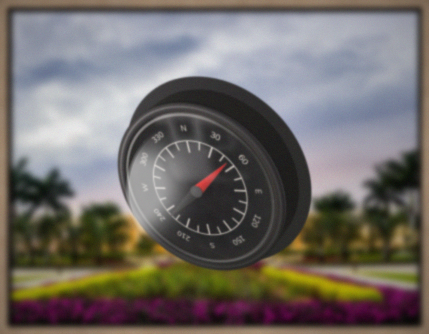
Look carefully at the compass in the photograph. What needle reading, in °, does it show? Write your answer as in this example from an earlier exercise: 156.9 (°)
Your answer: 52.5 (°)
